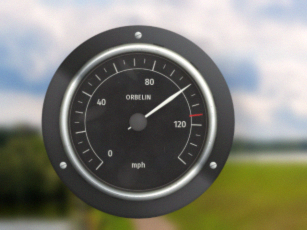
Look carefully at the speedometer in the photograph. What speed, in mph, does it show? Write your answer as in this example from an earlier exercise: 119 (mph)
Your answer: 100 (mph)
